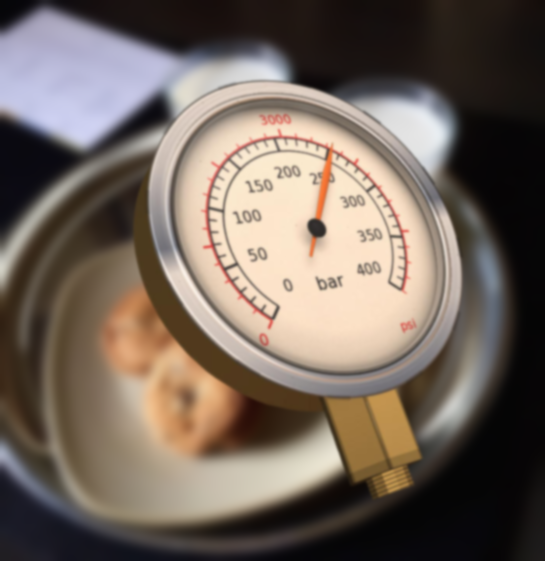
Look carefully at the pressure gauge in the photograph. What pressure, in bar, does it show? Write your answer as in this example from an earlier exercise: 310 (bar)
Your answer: 250 (bar)
